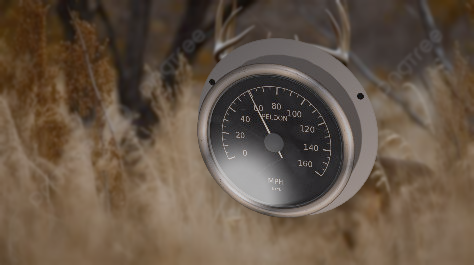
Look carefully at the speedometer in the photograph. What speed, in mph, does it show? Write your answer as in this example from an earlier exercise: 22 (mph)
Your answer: 60 (mph)
